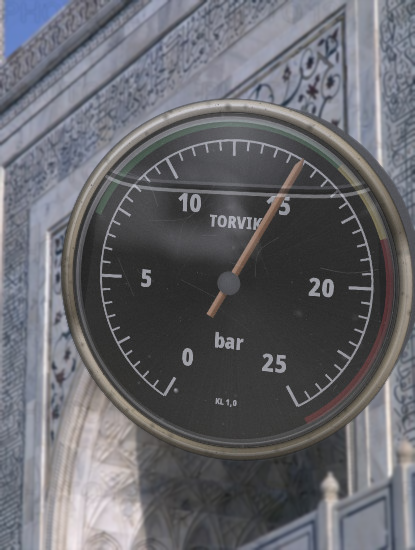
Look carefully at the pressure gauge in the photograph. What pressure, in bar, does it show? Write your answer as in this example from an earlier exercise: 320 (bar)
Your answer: 15 (bar)
